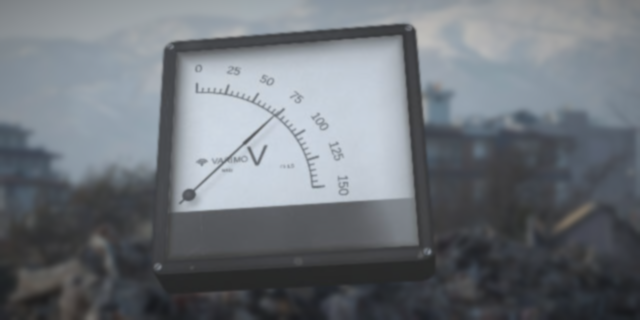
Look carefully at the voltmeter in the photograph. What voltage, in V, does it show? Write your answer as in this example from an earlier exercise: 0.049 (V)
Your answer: 75 (V)
